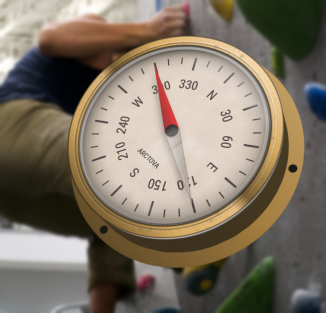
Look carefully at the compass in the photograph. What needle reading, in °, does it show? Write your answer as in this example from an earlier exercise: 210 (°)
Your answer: 300 (°)
